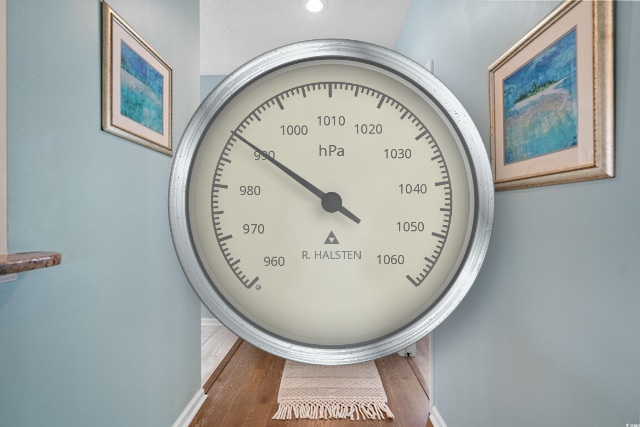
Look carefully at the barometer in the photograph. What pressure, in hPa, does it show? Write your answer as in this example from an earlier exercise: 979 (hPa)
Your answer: 990 (hPa)
